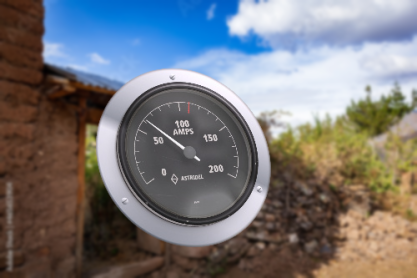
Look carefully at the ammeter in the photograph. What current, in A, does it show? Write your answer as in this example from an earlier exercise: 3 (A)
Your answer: 60 (A)
